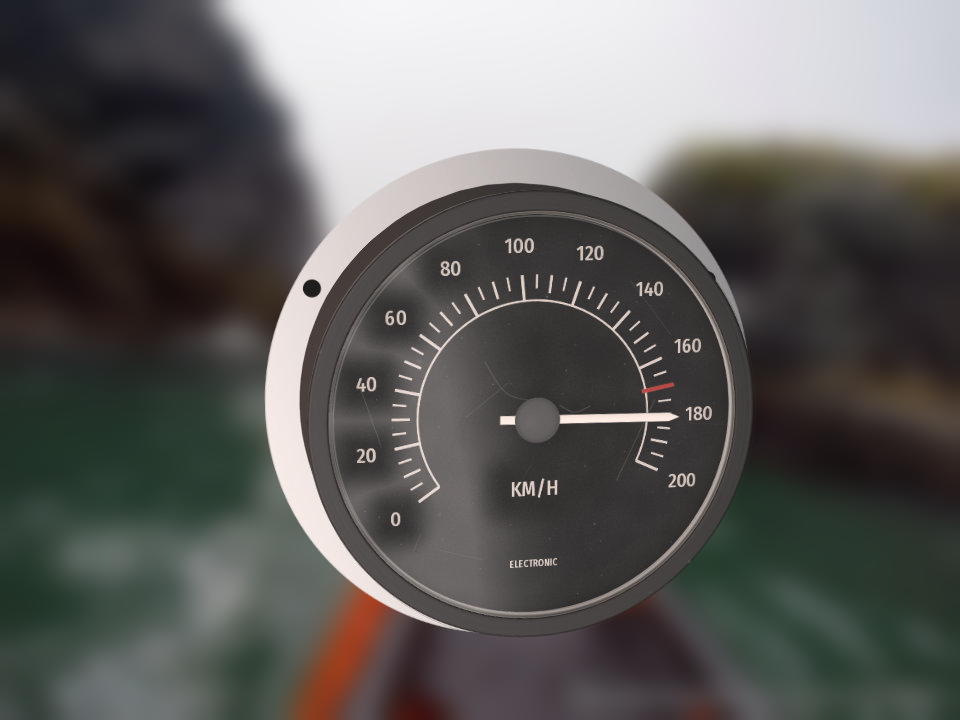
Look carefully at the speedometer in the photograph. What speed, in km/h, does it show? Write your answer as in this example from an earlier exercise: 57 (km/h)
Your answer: 180 (km/h)
